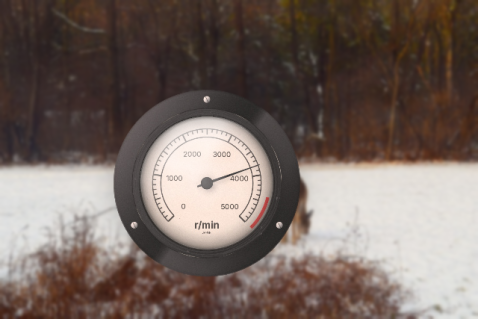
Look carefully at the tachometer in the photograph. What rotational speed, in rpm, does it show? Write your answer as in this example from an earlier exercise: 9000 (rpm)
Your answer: 3800 (rpm)
